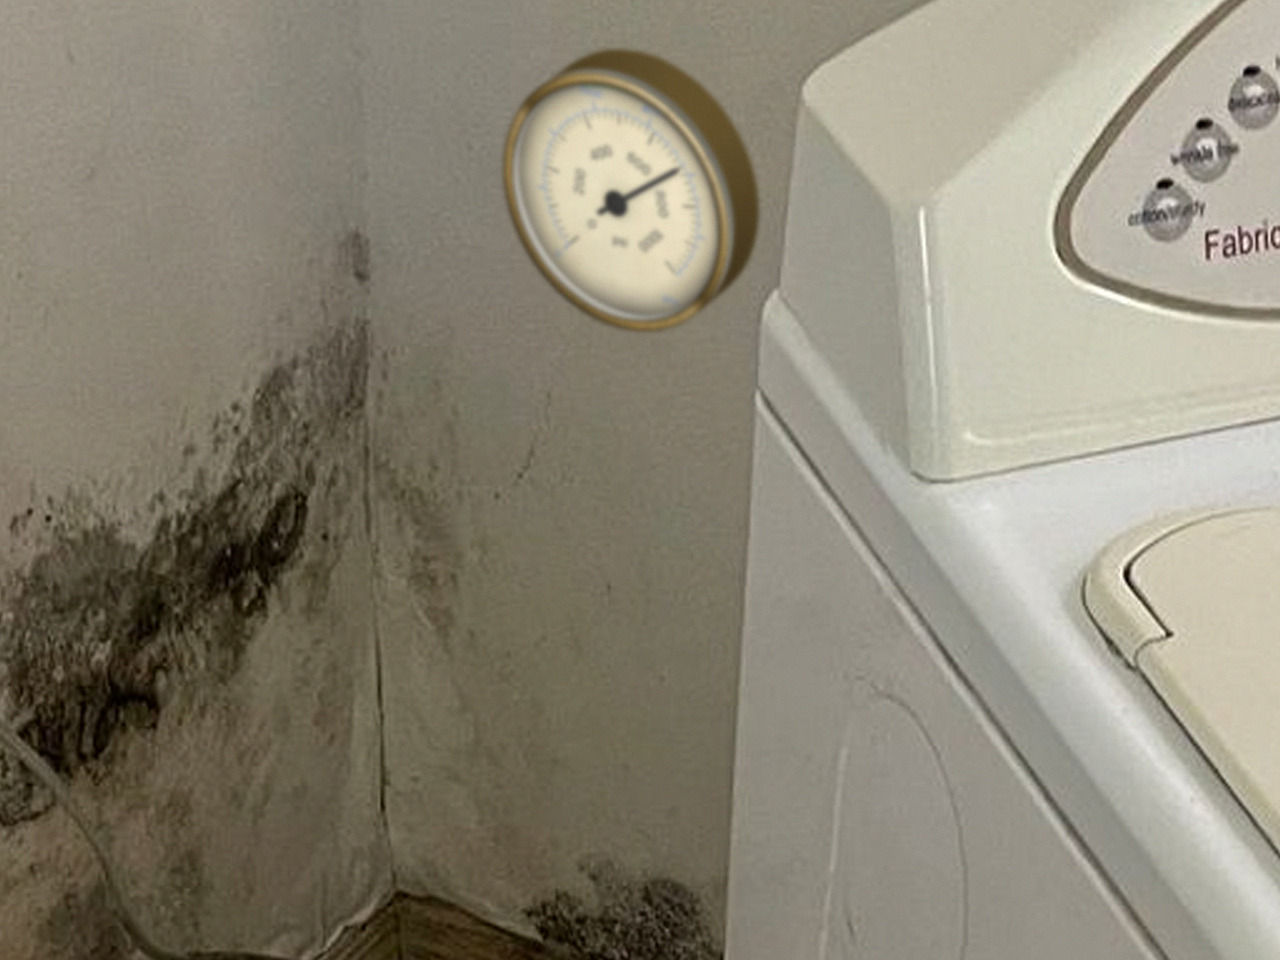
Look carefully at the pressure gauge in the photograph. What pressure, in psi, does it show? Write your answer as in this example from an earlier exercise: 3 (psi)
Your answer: 700 (psi)
